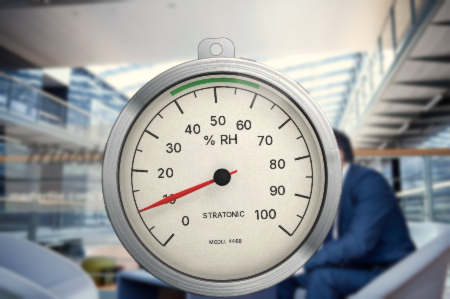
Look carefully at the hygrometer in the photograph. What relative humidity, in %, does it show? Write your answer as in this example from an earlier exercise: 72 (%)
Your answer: 10 (%)
